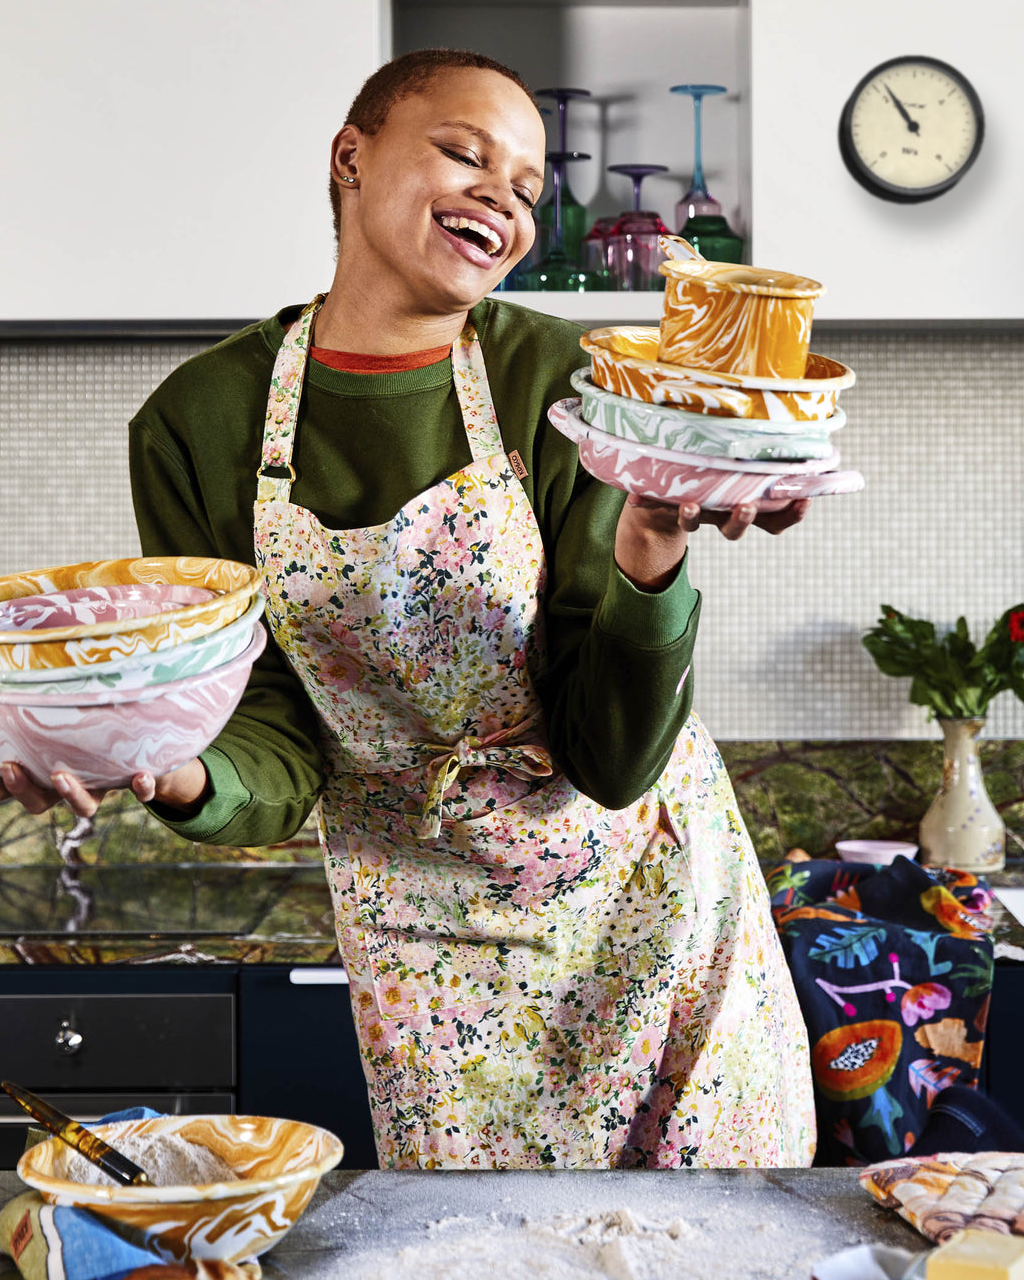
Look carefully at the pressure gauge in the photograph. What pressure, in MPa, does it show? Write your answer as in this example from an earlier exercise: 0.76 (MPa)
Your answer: 2.2 (MPa)
